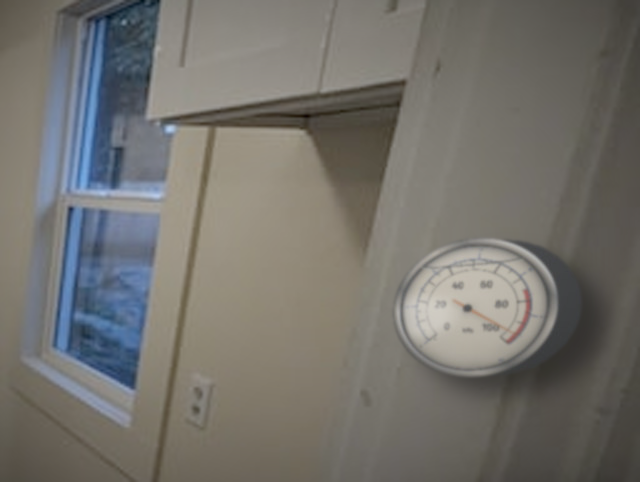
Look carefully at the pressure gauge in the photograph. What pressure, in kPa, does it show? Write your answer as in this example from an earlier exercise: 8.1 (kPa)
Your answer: 95 (kPa)
